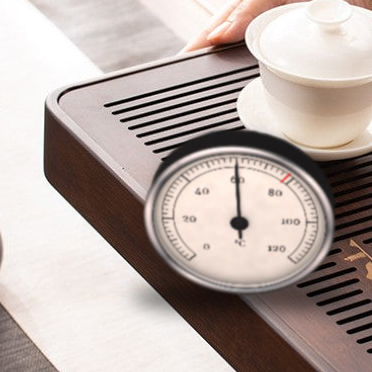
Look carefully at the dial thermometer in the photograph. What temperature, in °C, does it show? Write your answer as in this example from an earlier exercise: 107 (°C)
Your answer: 60 (°C)
